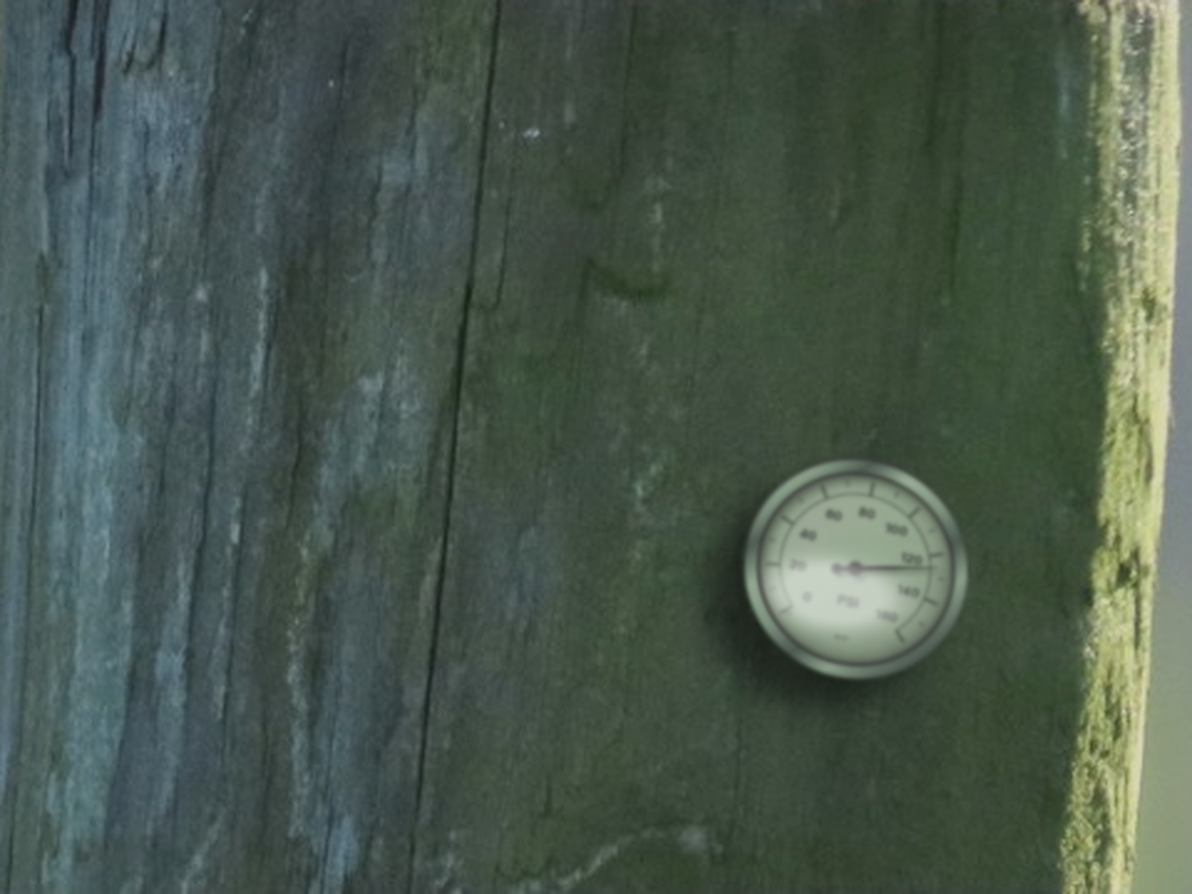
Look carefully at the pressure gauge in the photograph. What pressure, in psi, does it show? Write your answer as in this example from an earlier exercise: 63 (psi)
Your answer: 125 (psi)
